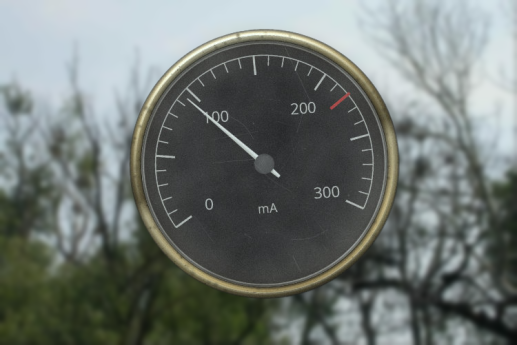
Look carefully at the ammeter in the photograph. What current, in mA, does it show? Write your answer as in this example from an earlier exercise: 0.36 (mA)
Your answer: 95 (mA)
